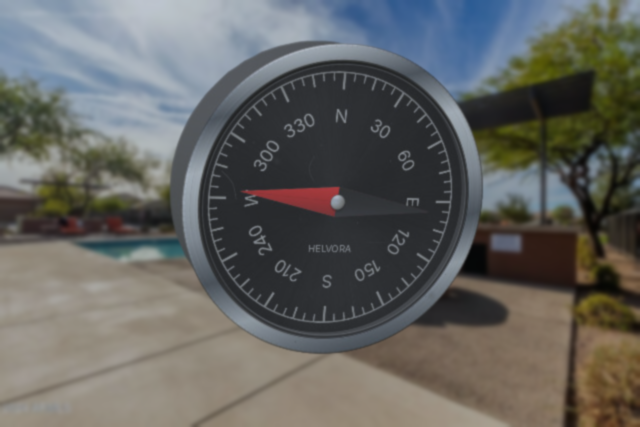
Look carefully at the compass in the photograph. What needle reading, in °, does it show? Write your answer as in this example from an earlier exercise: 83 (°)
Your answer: 275 (°)
